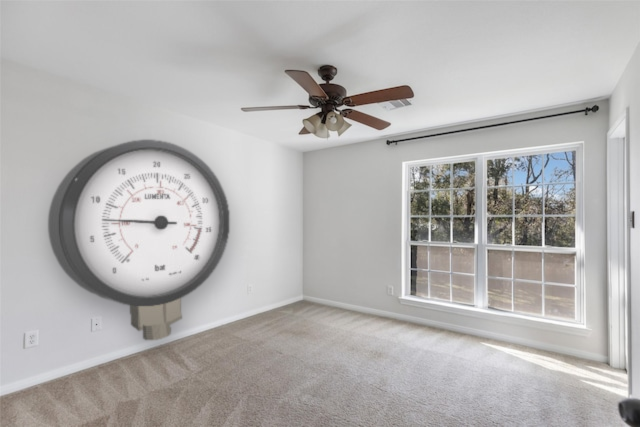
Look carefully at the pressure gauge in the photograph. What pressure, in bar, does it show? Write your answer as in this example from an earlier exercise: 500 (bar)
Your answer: 7.5 (bar)
